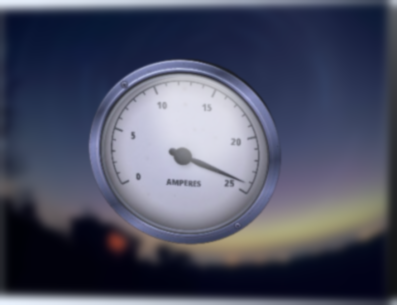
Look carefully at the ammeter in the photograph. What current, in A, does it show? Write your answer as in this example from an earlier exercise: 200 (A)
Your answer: 24 (A)
